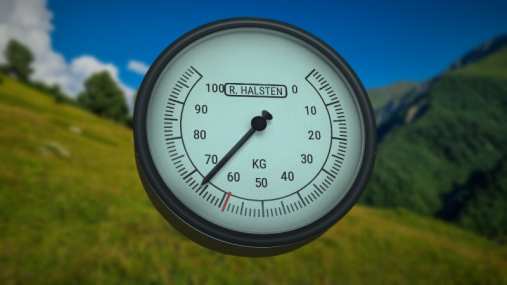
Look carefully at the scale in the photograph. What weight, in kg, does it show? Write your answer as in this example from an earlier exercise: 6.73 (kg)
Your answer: 66 (kg)
